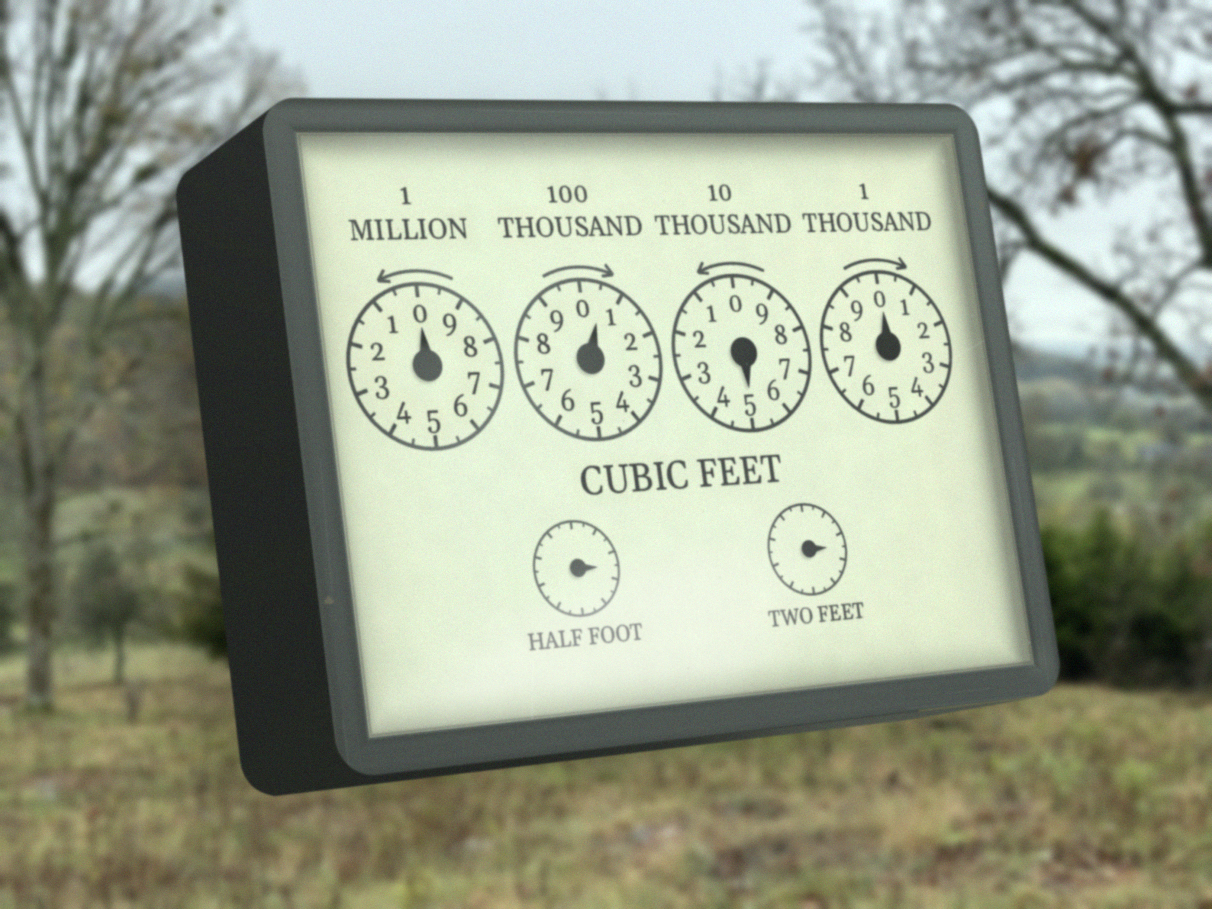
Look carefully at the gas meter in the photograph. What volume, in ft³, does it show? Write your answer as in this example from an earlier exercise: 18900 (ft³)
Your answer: 5000 (ft³)
